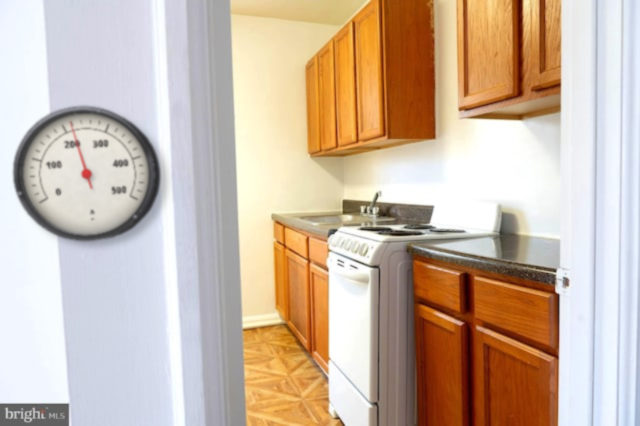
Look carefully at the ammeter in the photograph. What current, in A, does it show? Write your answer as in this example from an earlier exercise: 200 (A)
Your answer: 220 (A)
